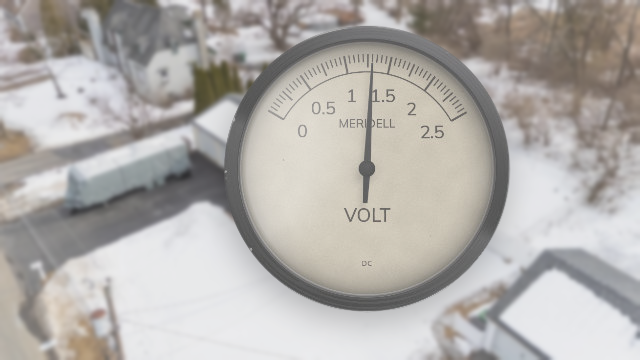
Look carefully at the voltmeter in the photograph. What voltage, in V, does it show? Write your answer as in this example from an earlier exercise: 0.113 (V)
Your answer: 1.3 (V)
